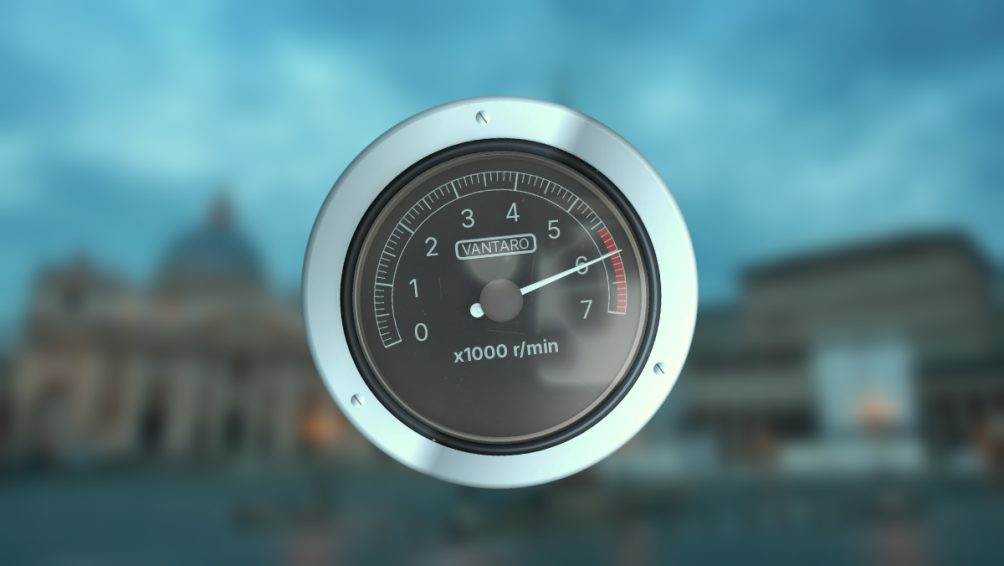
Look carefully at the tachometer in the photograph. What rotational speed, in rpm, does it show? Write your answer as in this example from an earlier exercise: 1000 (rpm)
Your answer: 6000 (rpm)
